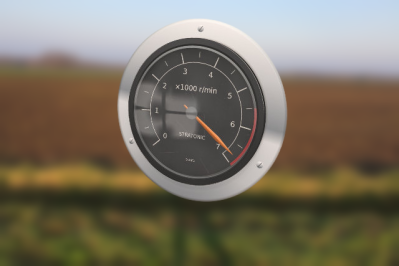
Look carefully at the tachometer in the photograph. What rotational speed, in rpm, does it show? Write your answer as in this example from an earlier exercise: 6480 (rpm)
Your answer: 6750 (rpm)
